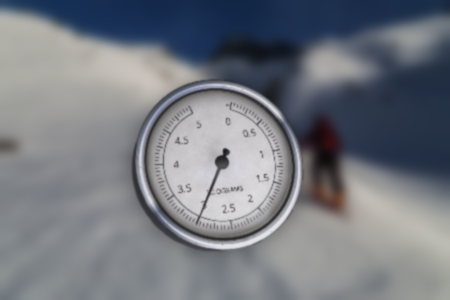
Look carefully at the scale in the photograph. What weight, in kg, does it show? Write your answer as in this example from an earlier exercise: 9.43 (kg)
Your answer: 3 (kg)
